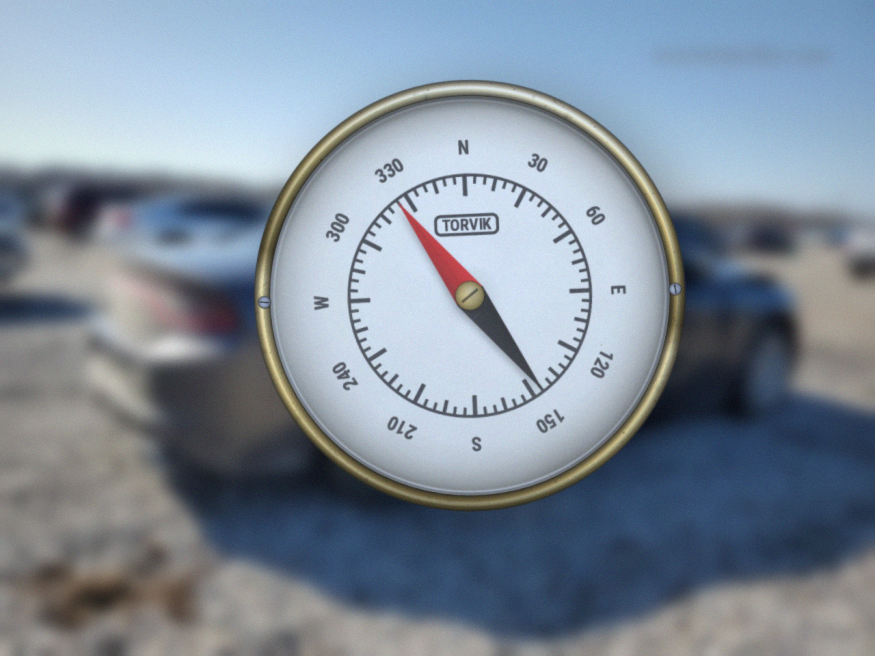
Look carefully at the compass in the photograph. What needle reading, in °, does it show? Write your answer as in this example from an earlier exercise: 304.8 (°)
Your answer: 325 (°)
